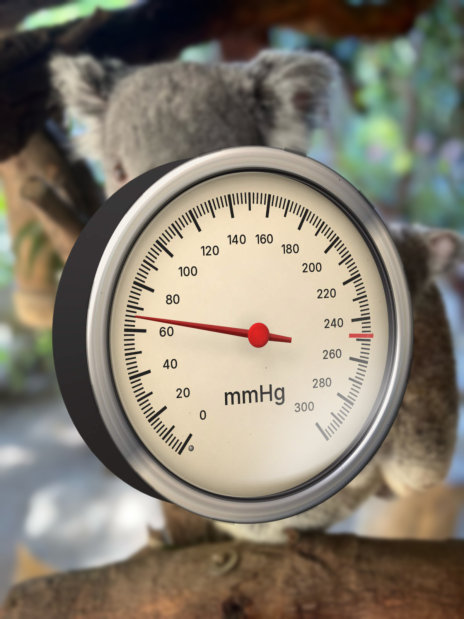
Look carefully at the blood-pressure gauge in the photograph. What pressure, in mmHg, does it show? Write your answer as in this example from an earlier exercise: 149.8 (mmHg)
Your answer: 66 (mmHg)
